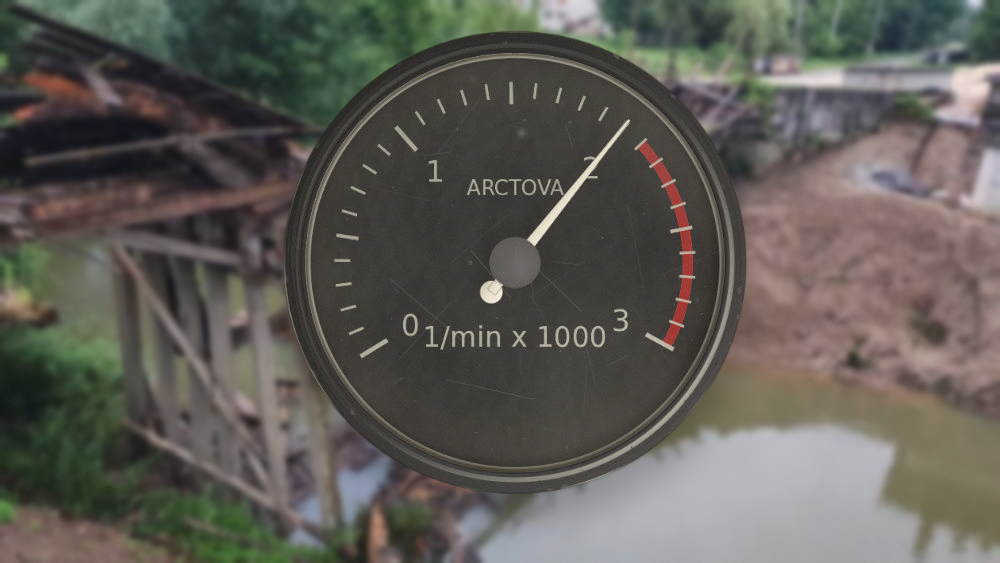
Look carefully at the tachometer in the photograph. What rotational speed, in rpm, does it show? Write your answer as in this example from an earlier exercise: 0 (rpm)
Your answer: 2000 (rpm)
